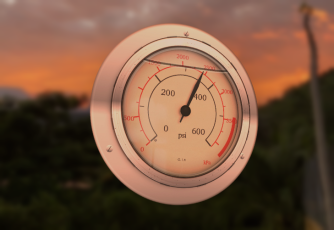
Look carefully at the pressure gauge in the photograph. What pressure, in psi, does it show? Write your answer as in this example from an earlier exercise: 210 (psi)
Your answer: 350 (psi)
